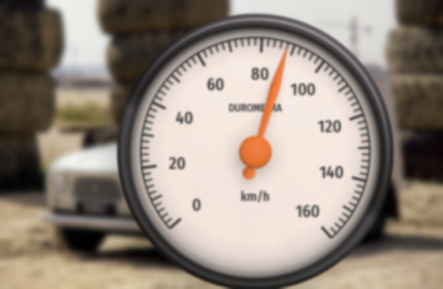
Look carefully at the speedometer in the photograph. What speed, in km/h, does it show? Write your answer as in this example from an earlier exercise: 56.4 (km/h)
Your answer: 88 (km/h)
